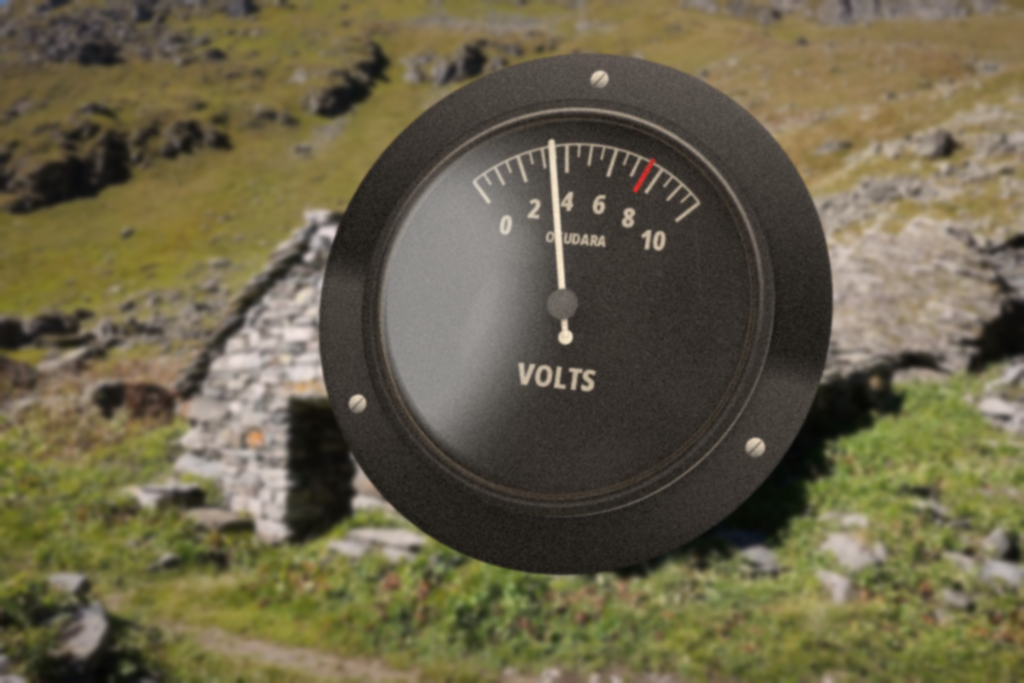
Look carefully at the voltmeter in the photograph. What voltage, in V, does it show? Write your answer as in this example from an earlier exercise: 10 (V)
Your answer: 3.5 (V)
